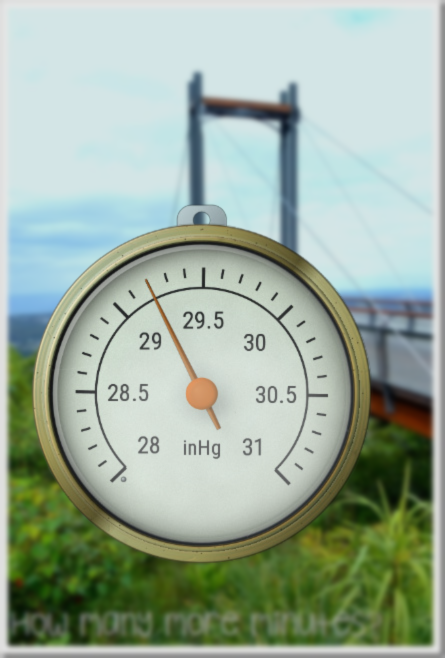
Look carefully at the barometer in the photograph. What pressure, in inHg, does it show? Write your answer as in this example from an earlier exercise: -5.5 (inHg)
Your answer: 29.2 (inHg)
